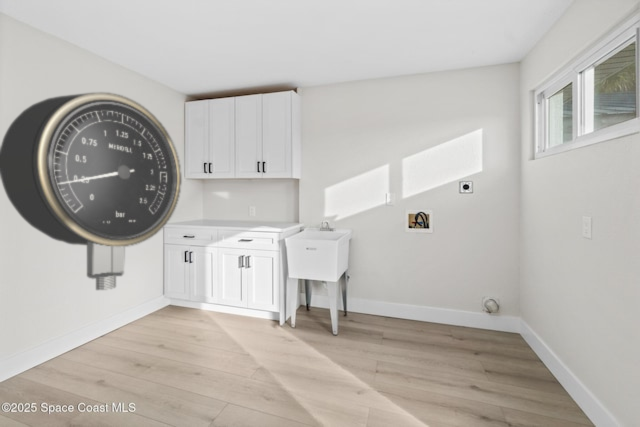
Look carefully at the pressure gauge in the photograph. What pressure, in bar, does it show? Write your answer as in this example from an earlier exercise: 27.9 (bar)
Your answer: 0.25 (bar)
